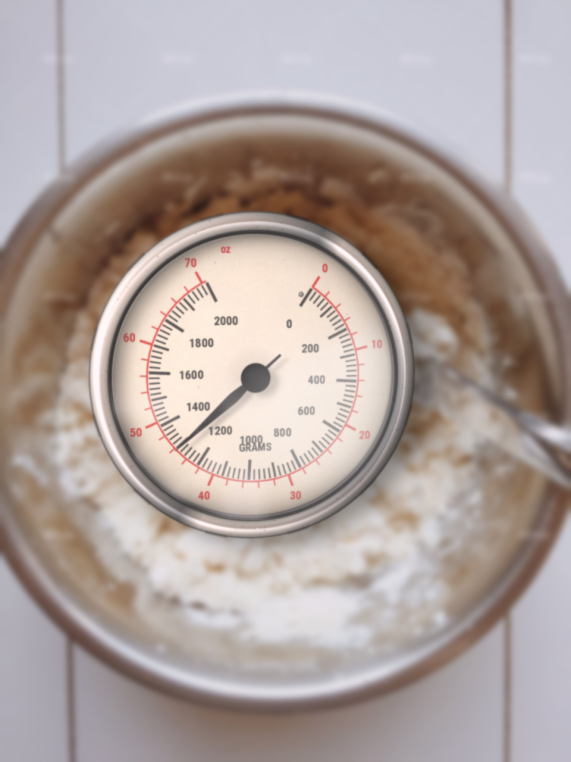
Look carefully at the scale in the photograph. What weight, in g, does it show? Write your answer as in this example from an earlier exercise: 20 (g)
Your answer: 1300 (g)
